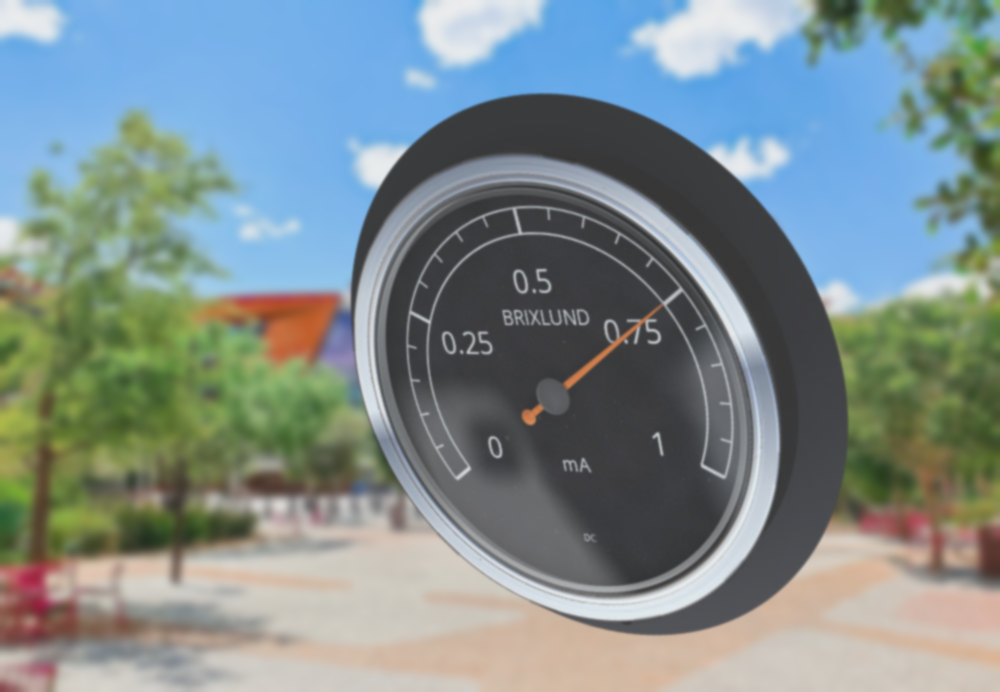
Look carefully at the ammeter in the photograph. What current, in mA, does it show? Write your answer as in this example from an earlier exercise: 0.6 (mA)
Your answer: 0.75 (mA)
